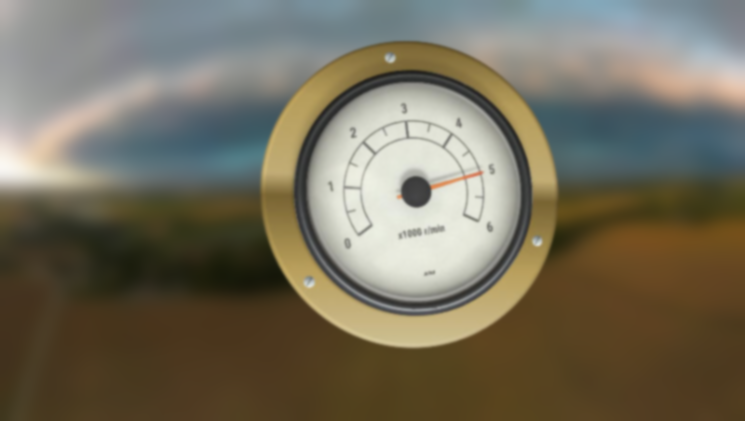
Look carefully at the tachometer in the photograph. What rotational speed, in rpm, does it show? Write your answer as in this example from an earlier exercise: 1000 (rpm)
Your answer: 5000 (rpm)
